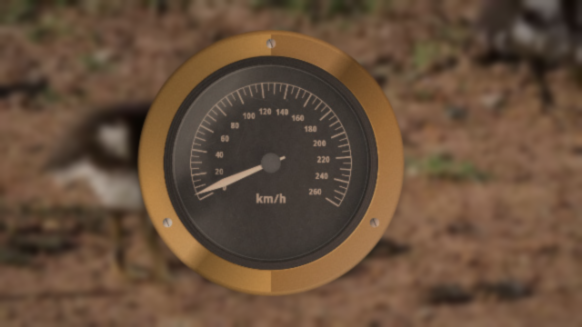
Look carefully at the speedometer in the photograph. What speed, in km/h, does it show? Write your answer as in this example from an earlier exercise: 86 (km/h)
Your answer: 5 (km/h)
